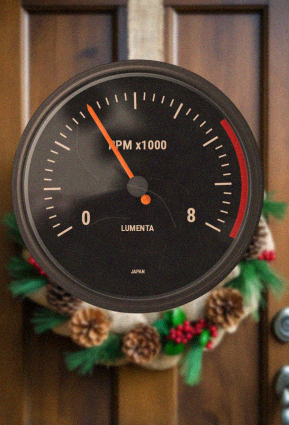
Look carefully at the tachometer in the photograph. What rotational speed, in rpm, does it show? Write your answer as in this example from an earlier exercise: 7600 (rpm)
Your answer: 3000 (rpm)
